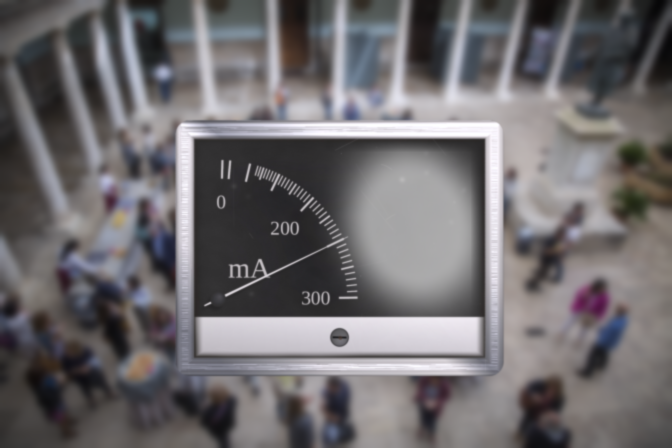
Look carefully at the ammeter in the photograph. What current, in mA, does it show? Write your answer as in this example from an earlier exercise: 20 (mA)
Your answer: 250 (mA)
